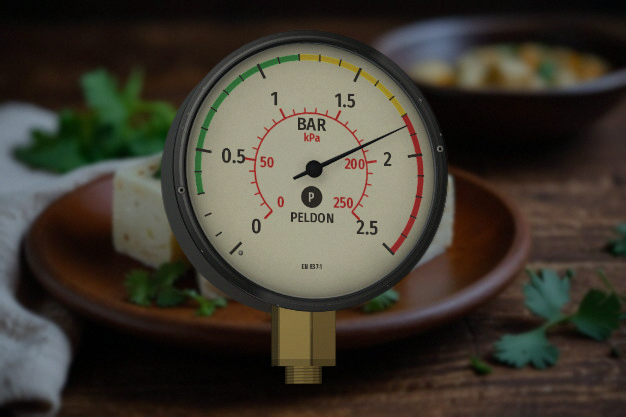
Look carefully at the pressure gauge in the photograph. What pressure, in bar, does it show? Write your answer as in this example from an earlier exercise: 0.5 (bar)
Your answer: 1.85 (bar)
